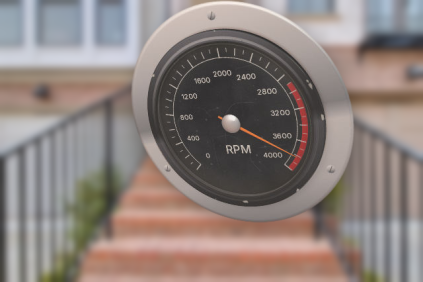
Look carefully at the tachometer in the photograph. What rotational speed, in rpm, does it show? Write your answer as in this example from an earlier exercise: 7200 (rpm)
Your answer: 3800 (rpm)
